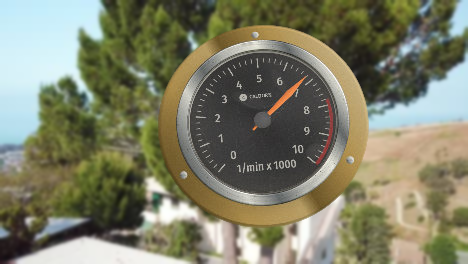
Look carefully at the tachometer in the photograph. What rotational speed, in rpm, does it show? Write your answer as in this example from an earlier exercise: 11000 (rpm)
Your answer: 6800 (rpm)
